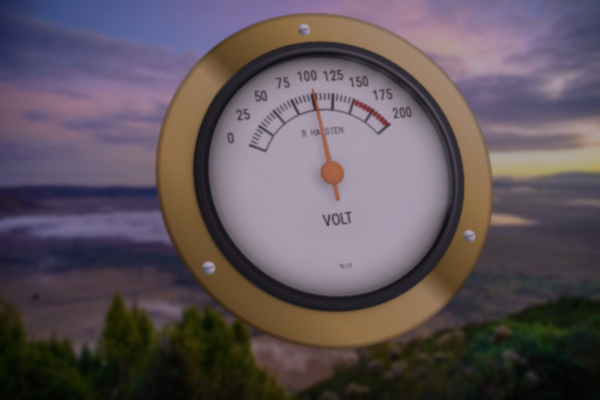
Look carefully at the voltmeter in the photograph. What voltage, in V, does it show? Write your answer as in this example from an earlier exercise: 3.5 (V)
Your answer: 100 (V)
